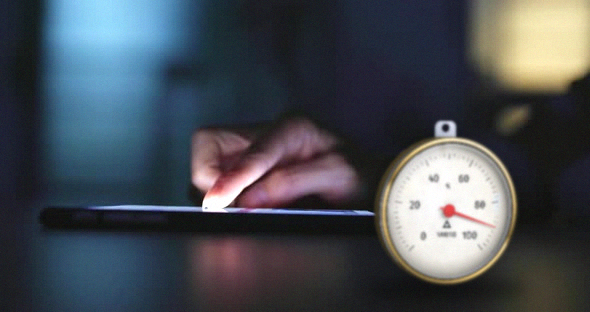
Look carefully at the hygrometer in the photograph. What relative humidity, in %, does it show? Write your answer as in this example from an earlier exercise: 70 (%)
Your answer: 90 (%)
